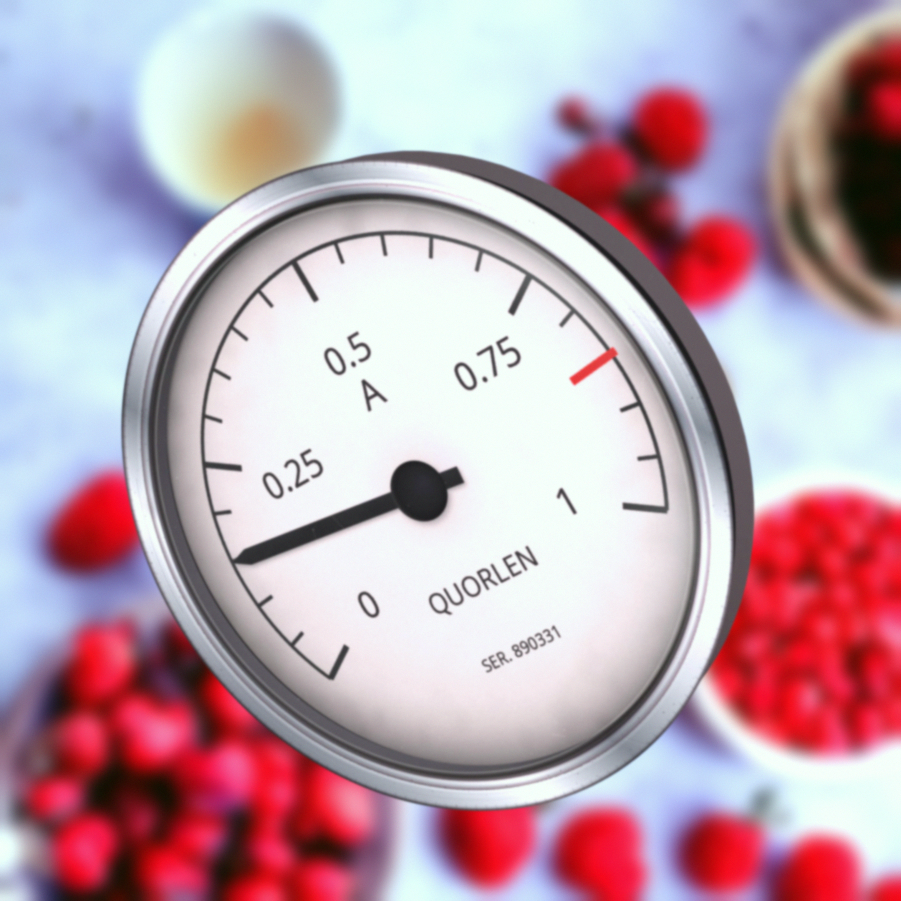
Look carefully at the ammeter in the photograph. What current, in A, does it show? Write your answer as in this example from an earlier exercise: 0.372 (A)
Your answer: 0.15 (A)
